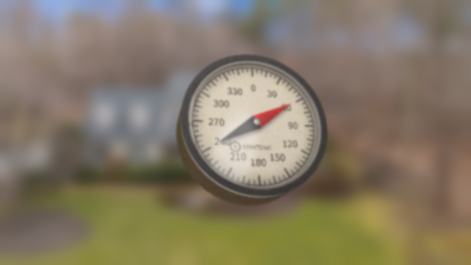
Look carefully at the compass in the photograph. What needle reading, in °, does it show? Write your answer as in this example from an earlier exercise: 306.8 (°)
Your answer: 60 (°)
